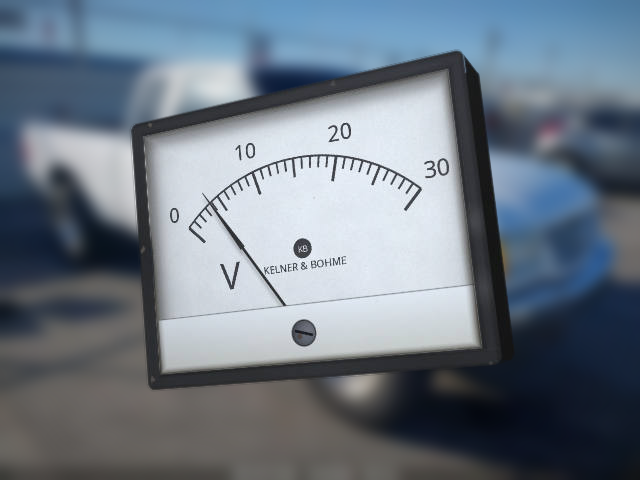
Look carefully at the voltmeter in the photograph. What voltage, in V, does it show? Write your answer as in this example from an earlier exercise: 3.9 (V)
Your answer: 4 (V)
